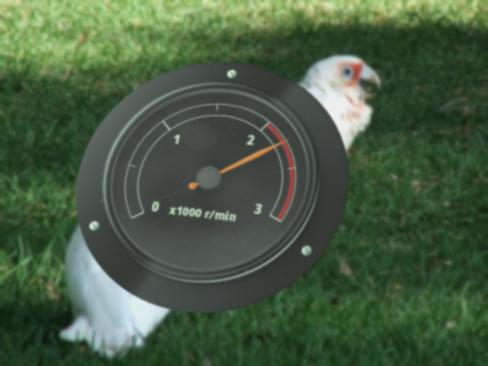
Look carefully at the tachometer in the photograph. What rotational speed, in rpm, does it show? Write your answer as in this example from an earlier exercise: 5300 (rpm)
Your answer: 2250 (rpm)
